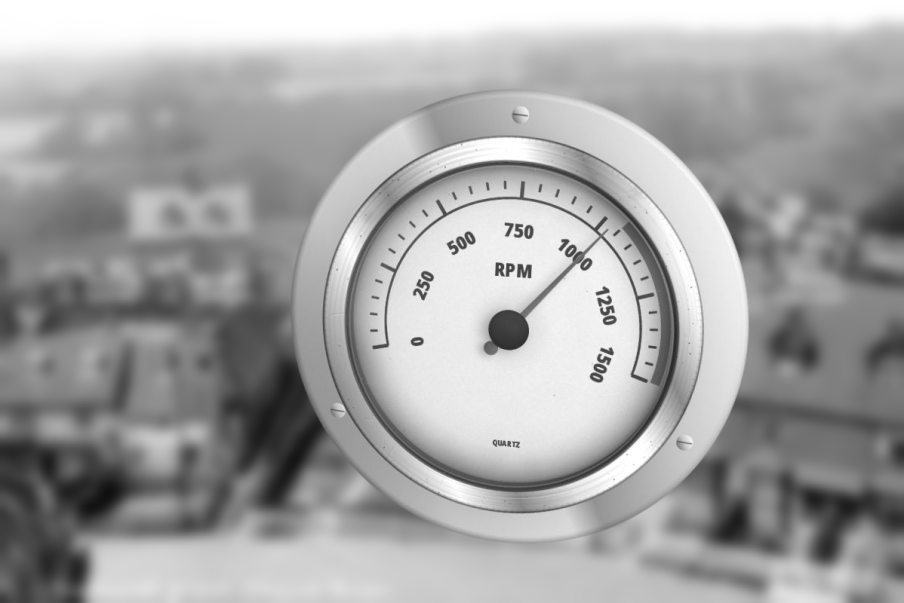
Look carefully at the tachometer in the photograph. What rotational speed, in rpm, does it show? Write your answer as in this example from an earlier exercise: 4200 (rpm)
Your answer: 1025 (rpm)
